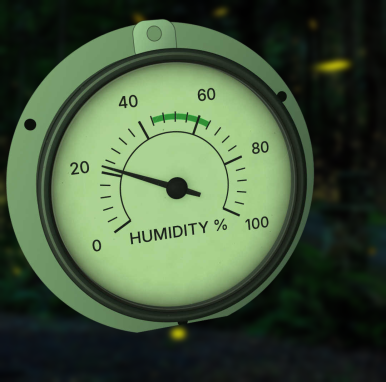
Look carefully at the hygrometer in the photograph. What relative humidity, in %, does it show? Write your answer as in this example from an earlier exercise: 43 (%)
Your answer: 22 (%)
